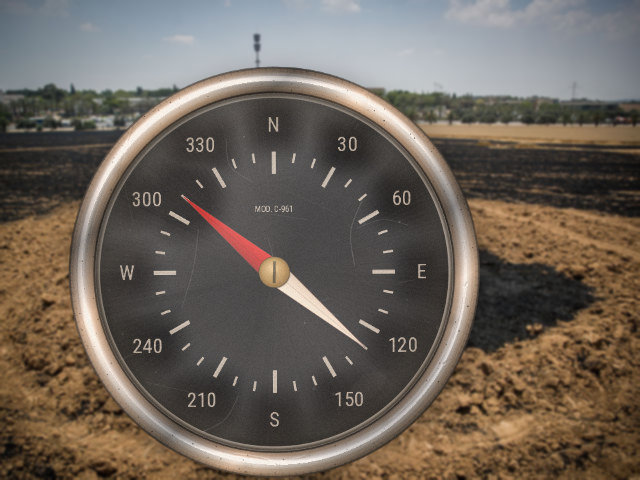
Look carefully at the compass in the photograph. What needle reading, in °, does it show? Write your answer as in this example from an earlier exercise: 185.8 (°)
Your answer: 310 (°)
